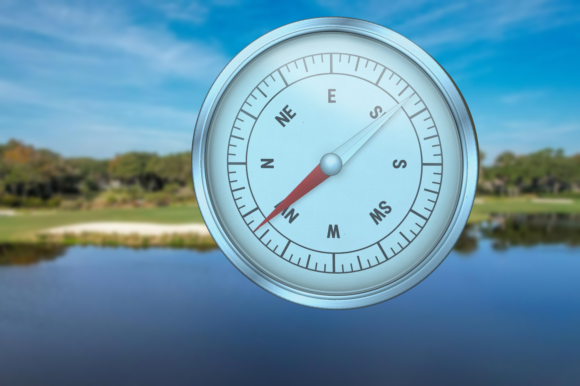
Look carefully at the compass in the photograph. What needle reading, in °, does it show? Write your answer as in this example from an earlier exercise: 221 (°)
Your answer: 320 (°)
